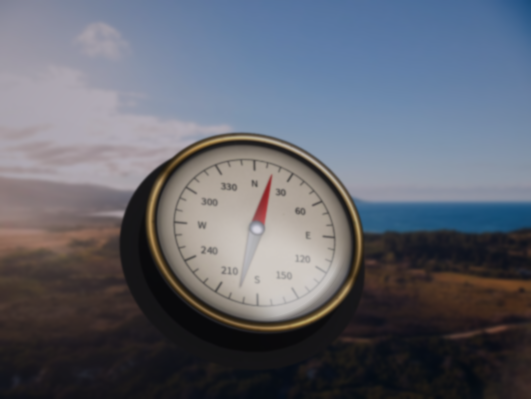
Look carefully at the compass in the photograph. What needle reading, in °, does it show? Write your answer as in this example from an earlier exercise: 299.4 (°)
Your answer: 15 (°)
